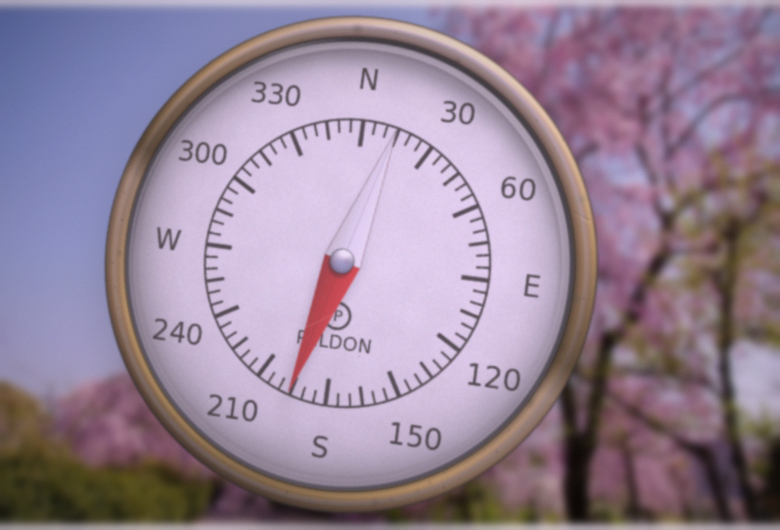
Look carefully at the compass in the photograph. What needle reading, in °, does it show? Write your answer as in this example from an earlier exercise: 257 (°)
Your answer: 195 (°)
